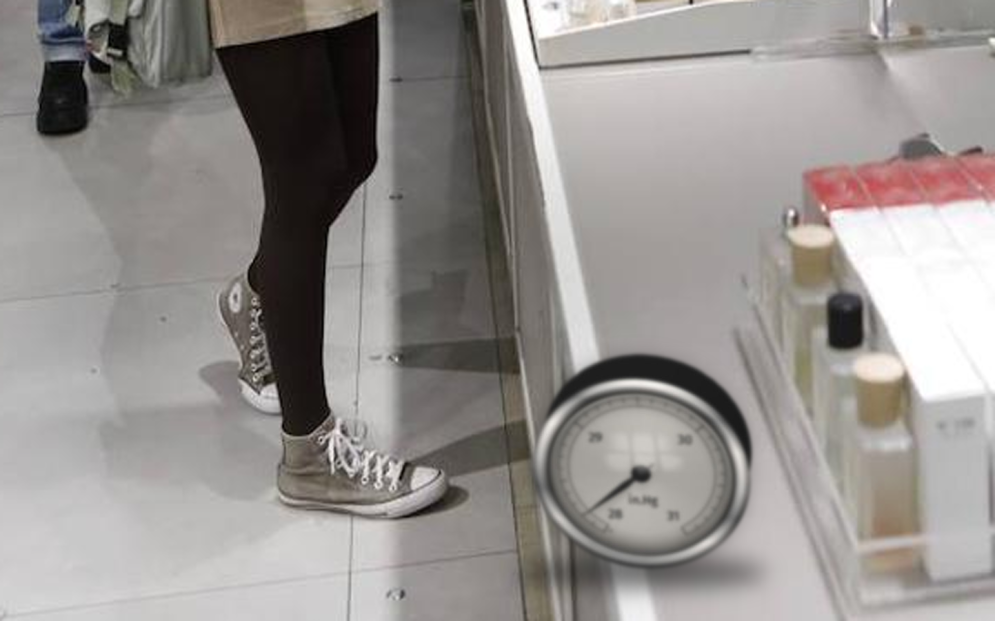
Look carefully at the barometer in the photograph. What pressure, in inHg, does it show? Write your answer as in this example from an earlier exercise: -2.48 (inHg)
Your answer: 28.2 (inHg)
